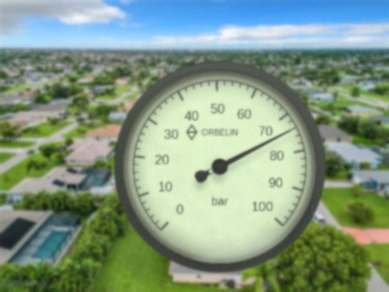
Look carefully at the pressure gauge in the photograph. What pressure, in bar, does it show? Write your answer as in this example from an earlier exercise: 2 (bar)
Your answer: 74 (bar)
